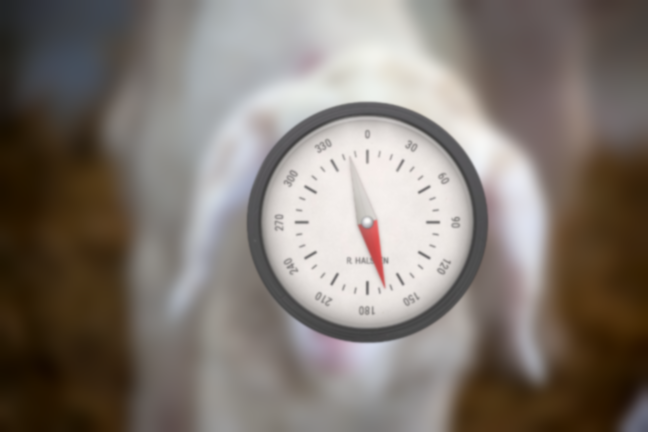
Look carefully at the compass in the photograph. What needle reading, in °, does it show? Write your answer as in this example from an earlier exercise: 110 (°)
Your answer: 165 (°)
